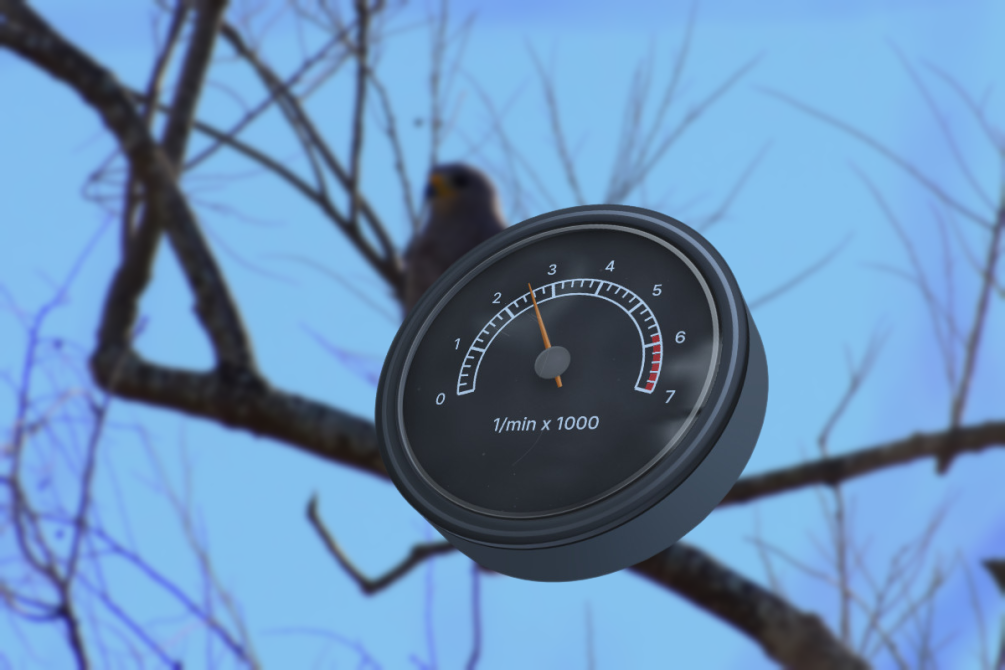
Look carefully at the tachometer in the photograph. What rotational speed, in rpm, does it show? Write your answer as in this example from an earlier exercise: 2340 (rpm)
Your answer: 2600 (rpm)
